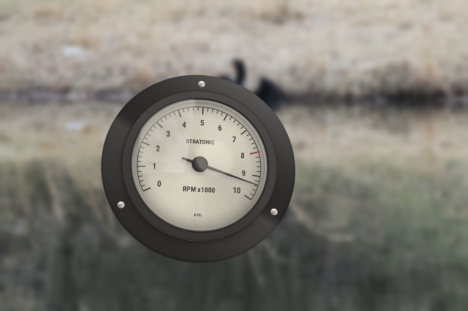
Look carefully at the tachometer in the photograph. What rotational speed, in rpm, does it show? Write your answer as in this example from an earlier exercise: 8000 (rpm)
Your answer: 9400 (rpm)
